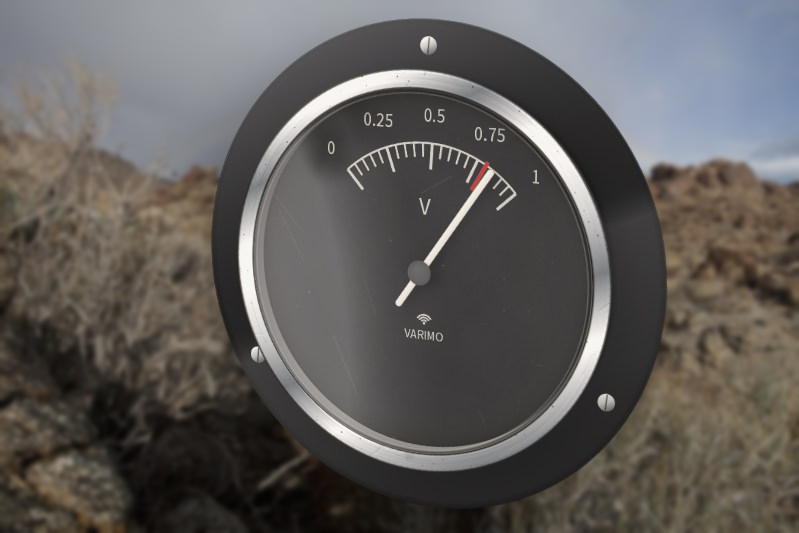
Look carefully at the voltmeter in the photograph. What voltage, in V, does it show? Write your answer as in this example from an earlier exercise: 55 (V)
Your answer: 0.85 (V)
